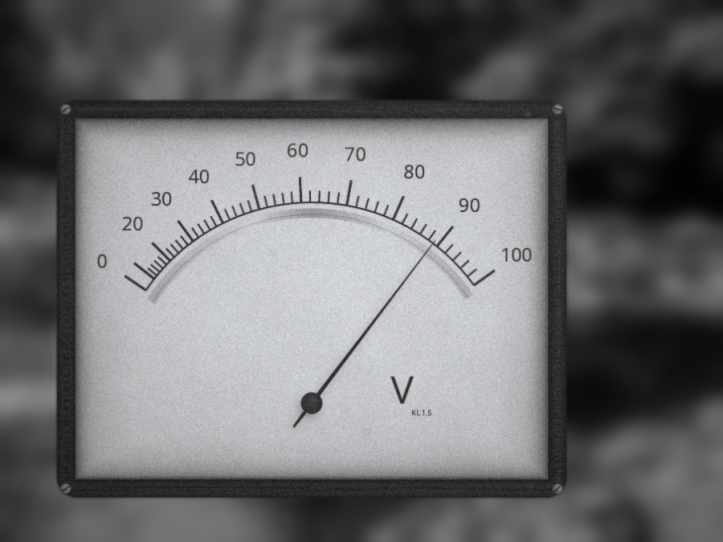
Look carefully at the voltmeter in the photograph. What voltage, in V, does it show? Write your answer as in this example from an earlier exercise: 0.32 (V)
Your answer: 89 (V)
